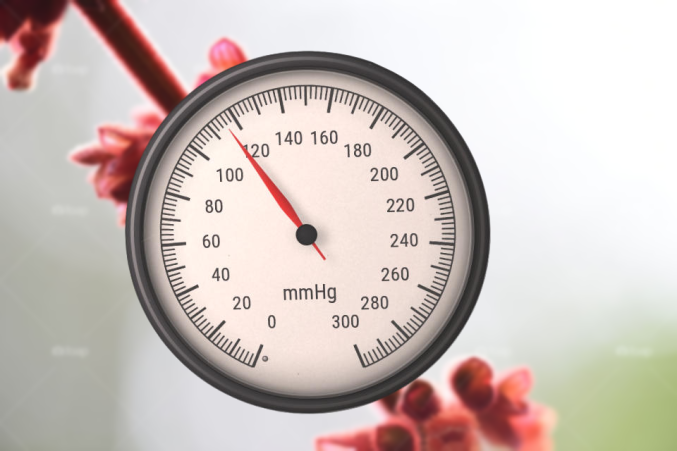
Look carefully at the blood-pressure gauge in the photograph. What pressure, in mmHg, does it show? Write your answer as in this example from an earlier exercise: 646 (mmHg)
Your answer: 116 (mmHg)
